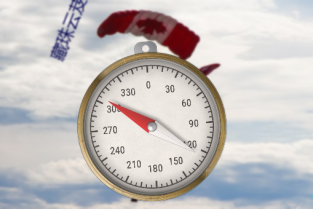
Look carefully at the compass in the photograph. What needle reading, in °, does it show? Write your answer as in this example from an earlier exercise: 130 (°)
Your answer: 305 (°)
